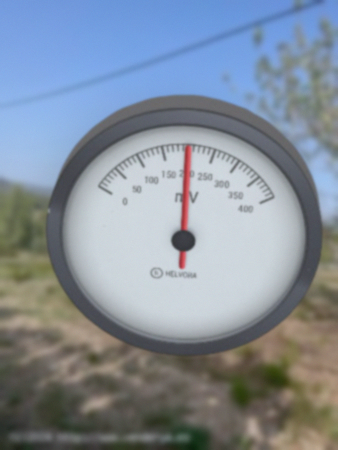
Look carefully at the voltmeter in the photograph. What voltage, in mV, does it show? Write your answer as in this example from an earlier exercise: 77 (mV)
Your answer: 200 (mV)
